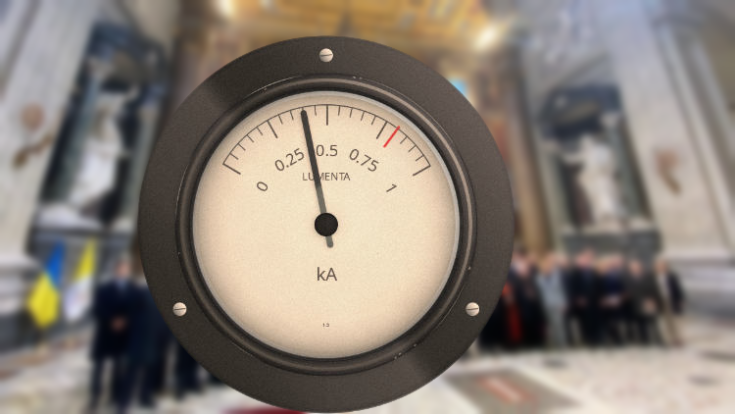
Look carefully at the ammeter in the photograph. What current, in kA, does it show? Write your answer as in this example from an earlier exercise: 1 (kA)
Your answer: 0.4 (kA)
